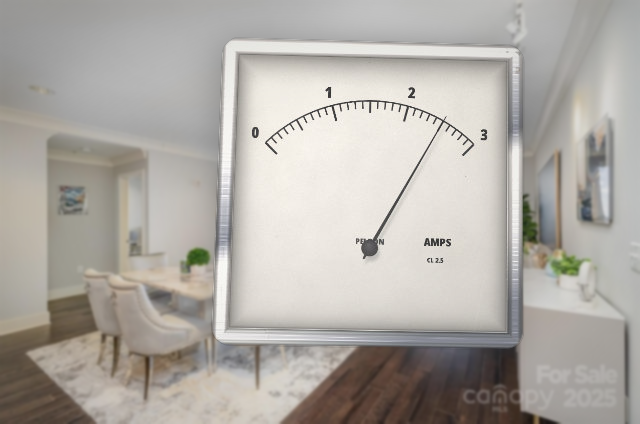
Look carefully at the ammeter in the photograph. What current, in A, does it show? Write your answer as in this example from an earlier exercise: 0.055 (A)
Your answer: 2.5 (A)
